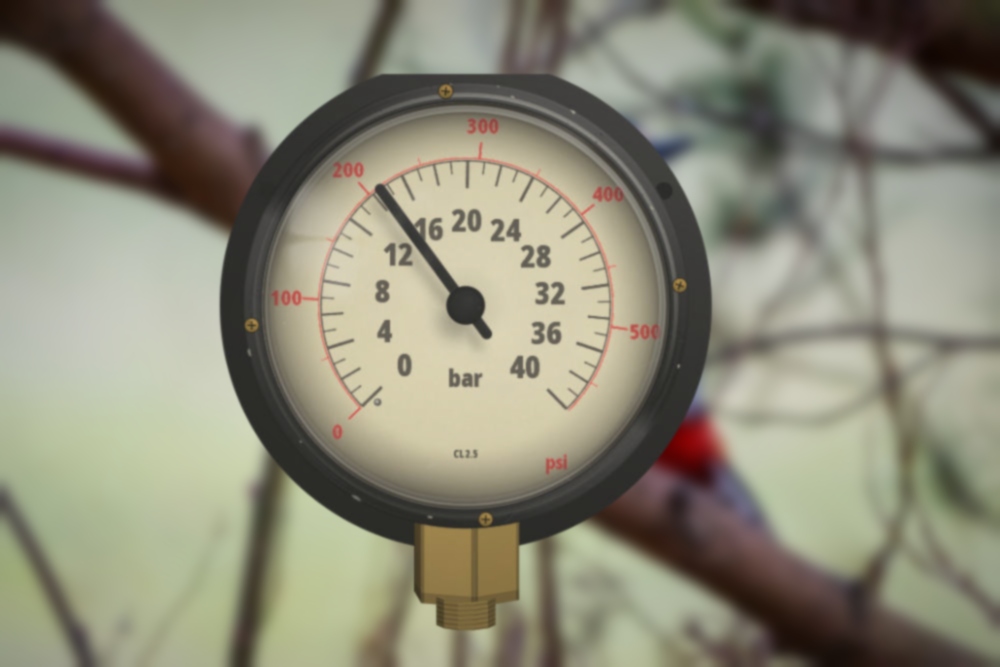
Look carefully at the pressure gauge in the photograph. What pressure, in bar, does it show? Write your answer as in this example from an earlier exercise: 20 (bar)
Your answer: 14.5 (bar)
